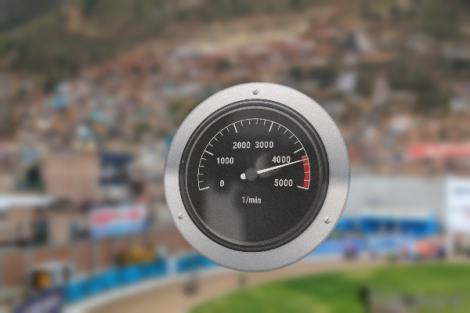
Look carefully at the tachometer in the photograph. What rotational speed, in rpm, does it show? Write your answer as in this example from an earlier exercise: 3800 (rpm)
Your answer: 4300 (rpm)
